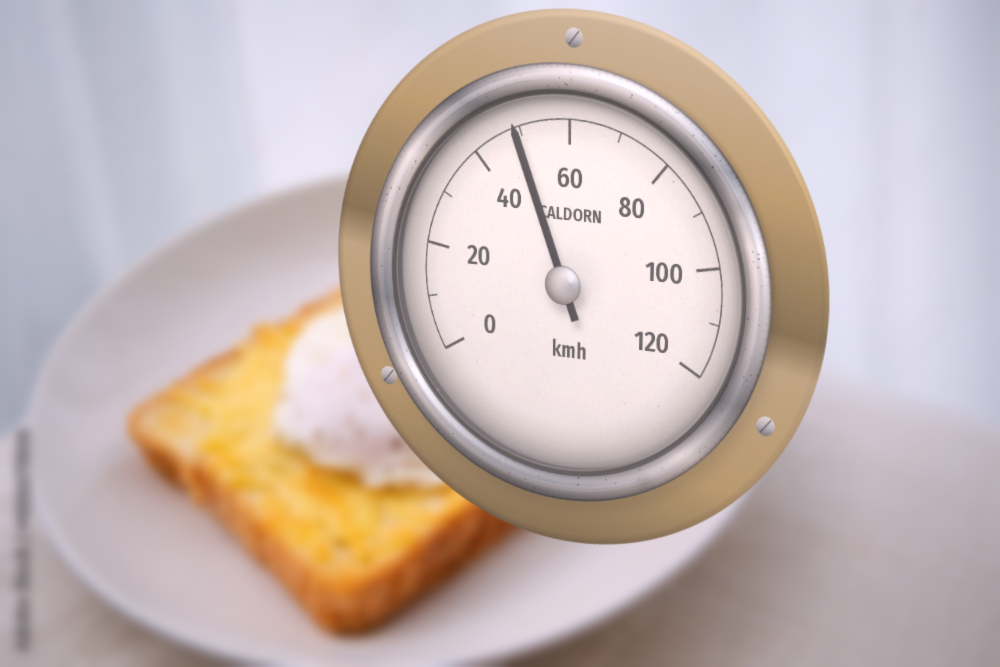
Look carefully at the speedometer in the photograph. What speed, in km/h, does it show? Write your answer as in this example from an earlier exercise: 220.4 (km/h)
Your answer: 50 (km/h)
